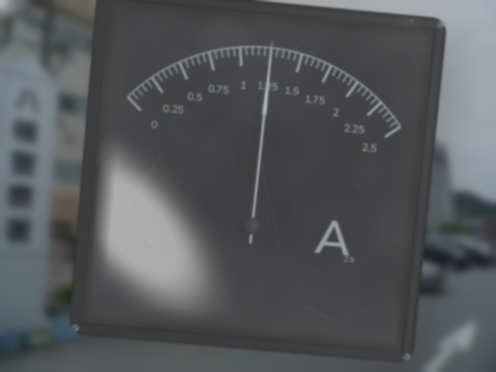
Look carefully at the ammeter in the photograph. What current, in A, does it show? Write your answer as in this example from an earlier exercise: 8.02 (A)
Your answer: 1.25 (A)
